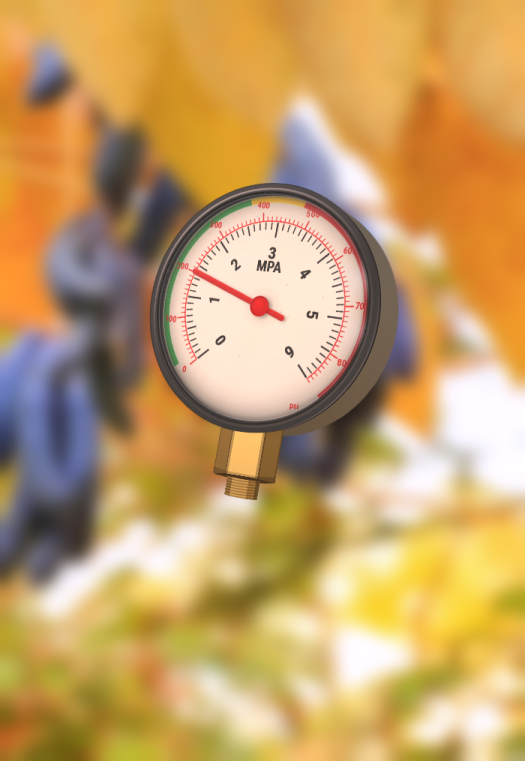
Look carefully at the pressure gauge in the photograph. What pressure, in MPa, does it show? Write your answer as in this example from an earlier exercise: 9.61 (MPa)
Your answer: 1.4 (MPa)
